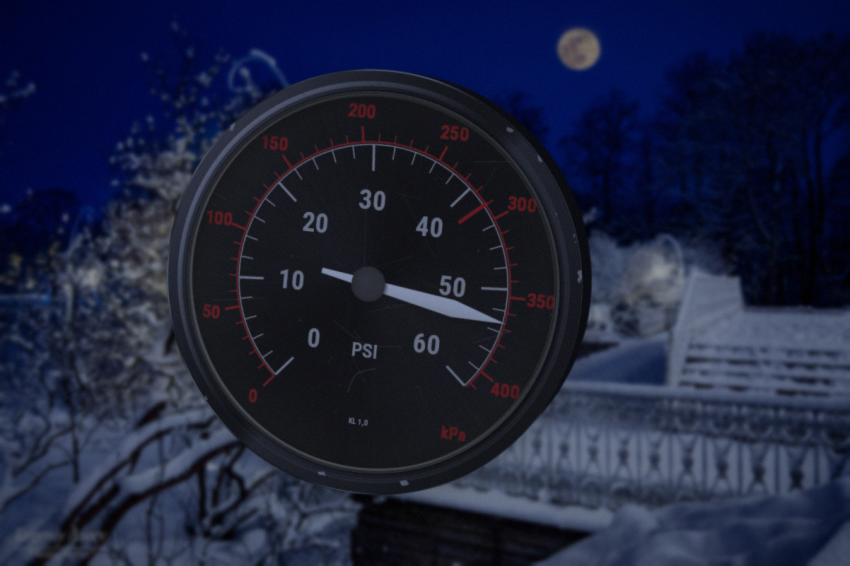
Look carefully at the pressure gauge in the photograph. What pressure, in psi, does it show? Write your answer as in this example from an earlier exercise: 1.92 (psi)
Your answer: 53 (psi)
